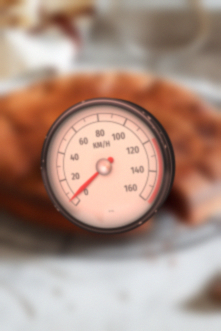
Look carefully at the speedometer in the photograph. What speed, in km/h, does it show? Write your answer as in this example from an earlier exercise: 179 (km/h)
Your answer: 5 (km/h)
